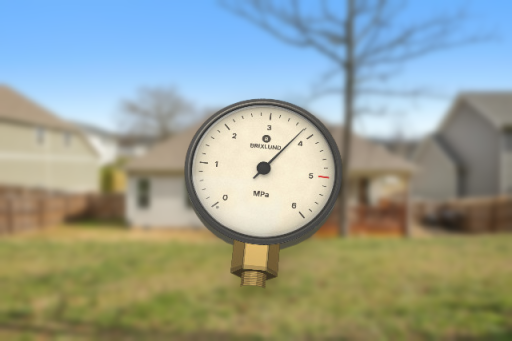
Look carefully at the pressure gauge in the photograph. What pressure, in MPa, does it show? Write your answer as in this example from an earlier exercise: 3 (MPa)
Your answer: 3.8 (MPa)
